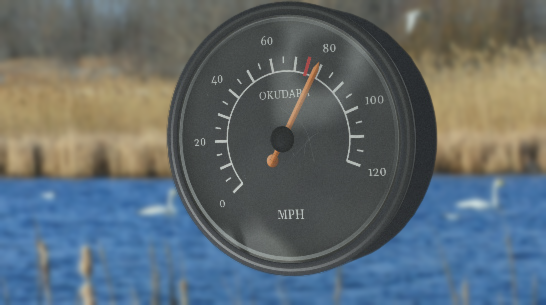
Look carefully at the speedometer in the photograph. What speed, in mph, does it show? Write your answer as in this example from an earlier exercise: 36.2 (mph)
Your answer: 80 (mph)
